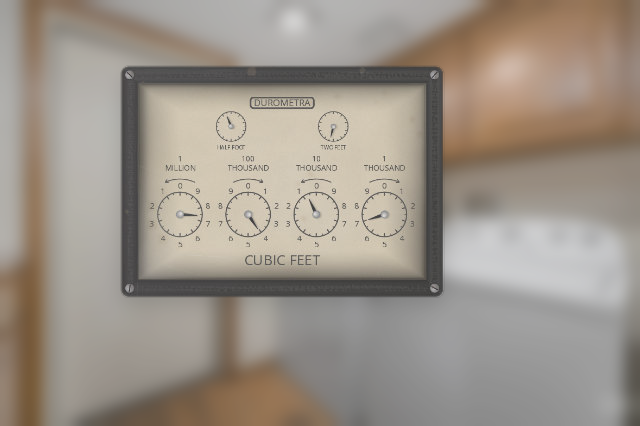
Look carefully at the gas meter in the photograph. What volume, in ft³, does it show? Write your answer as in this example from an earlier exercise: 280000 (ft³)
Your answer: 740700 (ft³)
